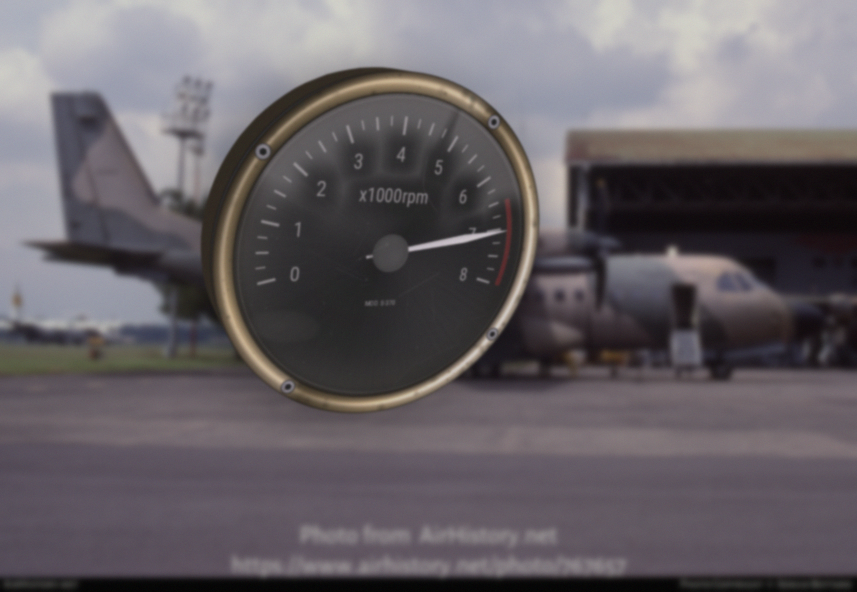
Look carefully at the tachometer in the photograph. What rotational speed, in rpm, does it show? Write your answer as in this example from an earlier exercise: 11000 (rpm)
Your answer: 7000 (rpm)
